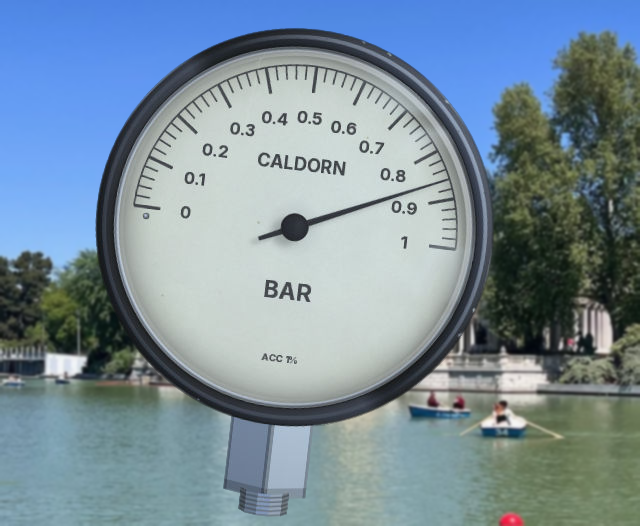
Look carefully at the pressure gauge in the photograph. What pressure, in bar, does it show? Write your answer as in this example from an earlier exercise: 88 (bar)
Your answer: 0.86 (bar)
